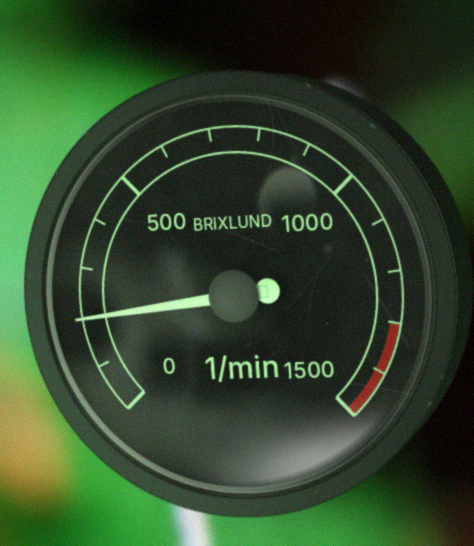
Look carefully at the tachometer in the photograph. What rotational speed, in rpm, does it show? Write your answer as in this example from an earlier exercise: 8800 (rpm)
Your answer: 200 (rpm)
